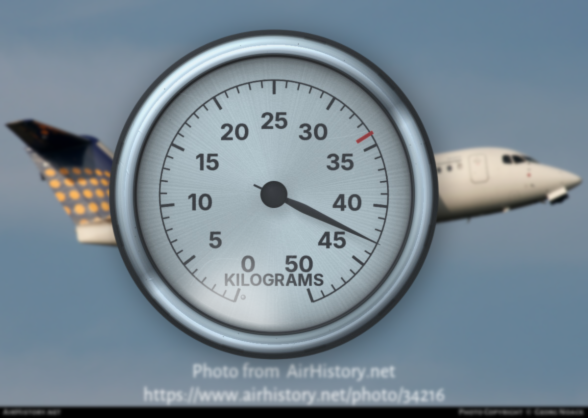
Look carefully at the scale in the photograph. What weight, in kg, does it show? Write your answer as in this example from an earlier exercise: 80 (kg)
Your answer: 43 (kg)
